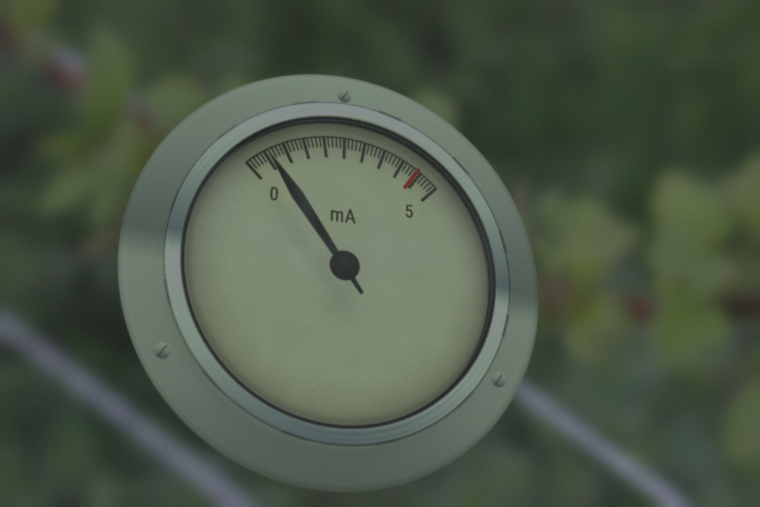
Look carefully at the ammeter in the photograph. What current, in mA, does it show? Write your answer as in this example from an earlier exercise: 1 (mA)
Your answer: 0.5 (mA)
